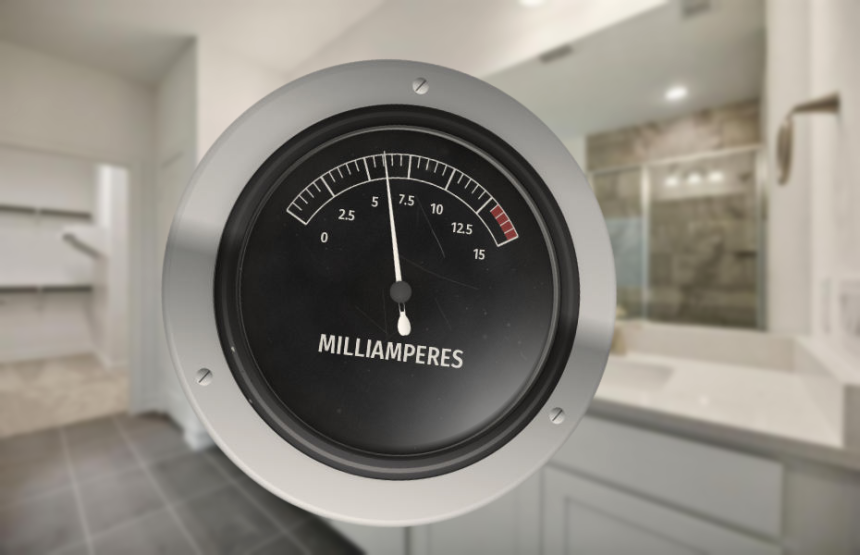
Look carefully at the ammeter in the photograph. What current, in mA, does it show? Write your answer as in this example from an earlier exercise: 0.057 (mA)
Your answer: 6 (mA)
